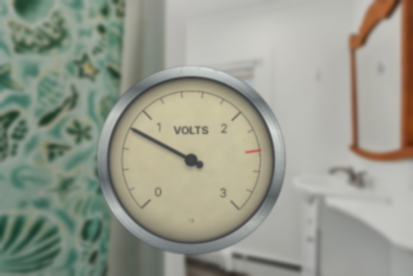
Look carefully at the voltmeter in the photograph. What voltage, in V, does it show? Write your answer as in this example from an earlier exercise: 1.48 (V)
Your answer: 0.8 (V)
